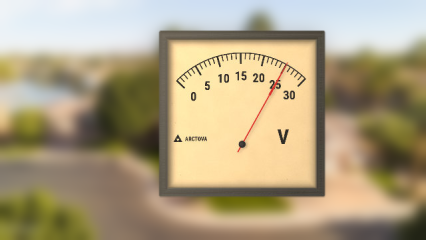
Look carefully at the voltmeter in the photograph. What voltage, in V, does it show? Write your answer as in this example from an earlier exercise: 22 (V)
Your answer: 25 (V)
